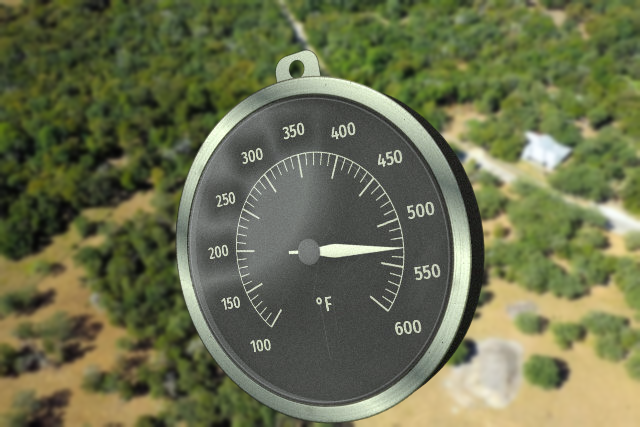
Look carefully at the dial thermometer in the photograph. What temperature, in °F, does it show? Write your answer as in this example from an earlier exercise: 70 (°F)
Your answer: 530 (°F)
